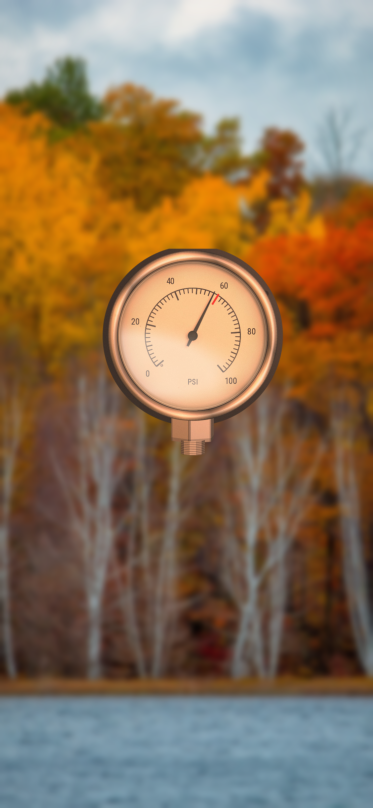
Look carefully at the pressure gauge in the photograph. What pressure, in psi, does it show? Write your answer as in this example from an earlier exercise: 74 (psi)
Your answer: 58 (psi)
